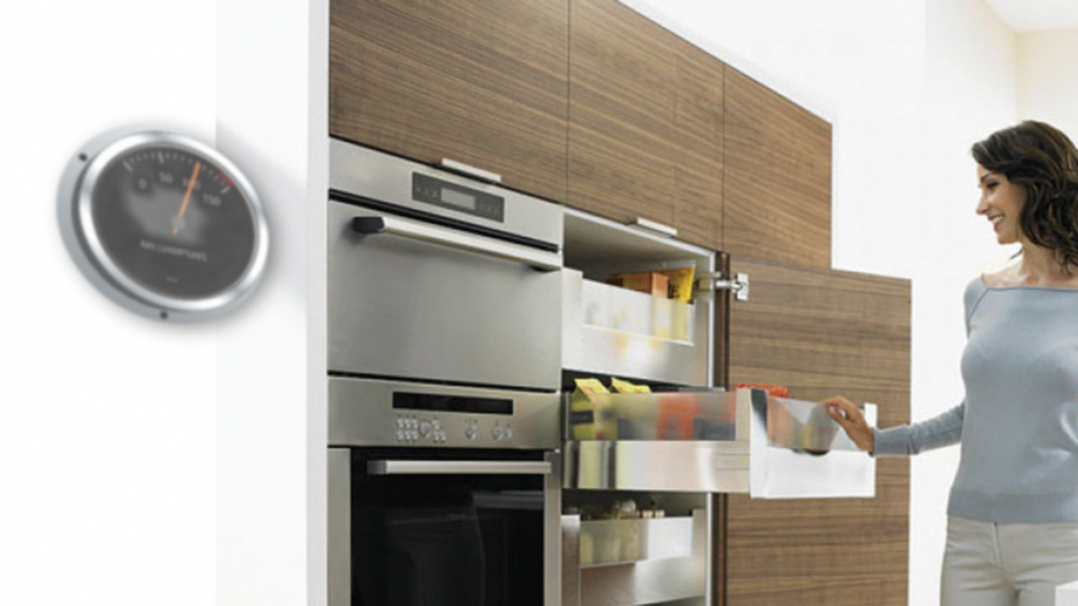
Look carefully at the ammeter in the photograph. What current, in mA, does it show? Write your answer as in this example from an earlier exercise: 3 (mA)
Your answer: 100 (mA)
